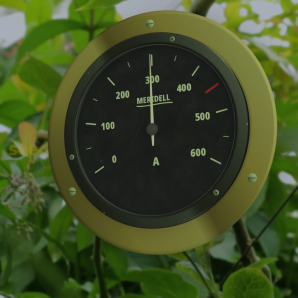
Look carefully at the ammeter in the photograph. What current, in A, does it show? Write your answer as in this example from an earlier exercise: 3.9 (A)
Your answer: 300 (A)
